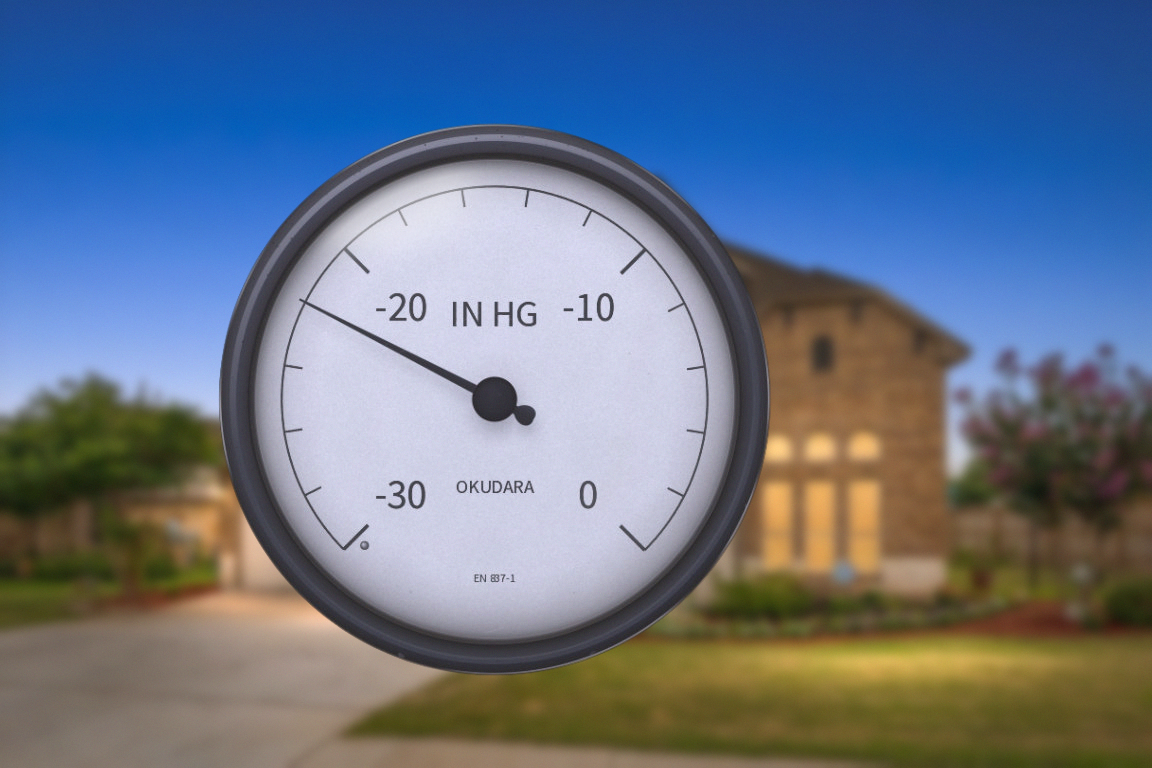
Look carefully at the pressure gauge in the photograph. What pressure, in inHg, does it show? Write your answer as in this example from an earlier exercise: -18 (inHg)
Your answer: -22 (inHg)
